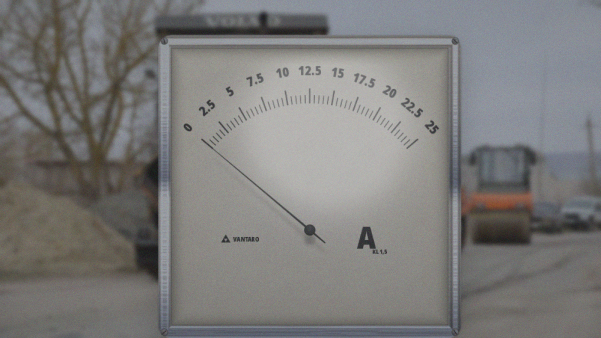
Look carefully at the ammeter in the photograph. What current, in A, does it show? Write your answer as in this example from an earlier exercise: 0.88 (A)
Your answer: 0 (A)
